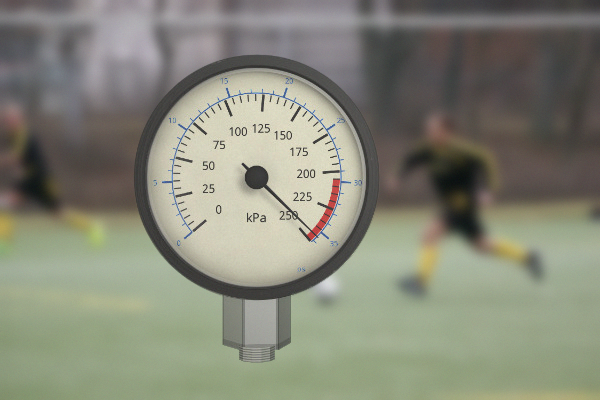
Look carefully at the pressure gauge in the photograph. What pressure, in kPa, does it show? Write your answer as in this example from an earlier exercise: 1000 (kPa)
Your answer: 245 (kPa)
